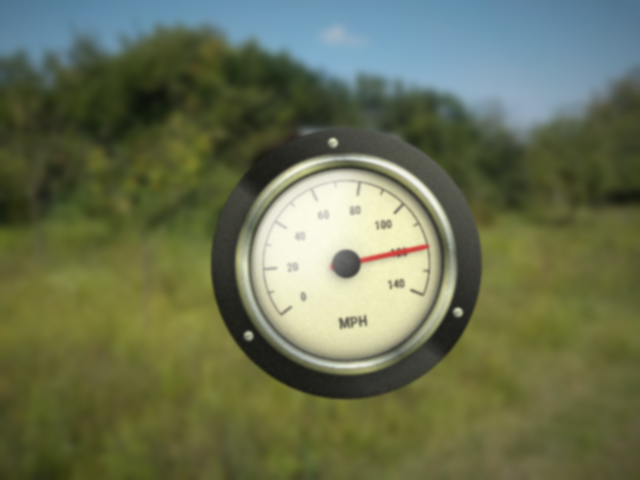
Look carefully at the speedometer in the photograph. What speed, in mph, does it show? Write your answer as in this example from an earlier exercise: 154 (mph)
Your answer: 120 (mph)
